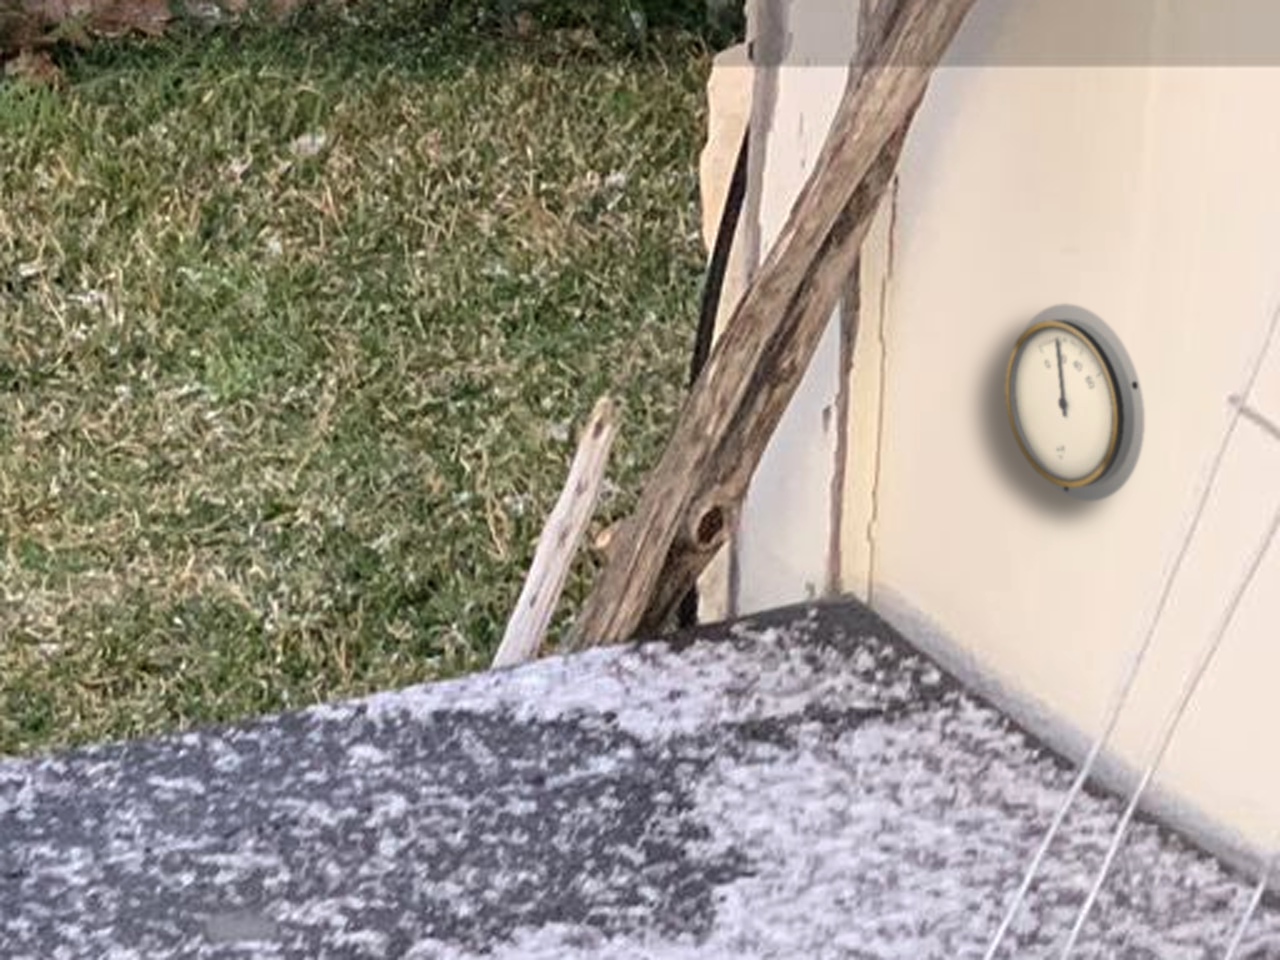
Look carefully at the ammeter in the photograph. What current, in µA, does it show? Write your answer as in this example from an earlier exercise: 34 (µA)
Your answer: 20 (µA)
